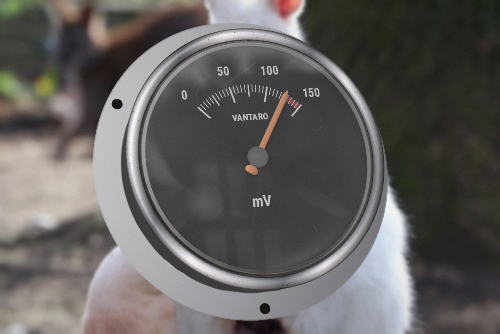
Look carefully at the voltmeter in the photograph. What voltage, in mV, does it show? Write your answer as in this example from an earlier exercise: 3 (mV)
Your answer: 125 (mV)
